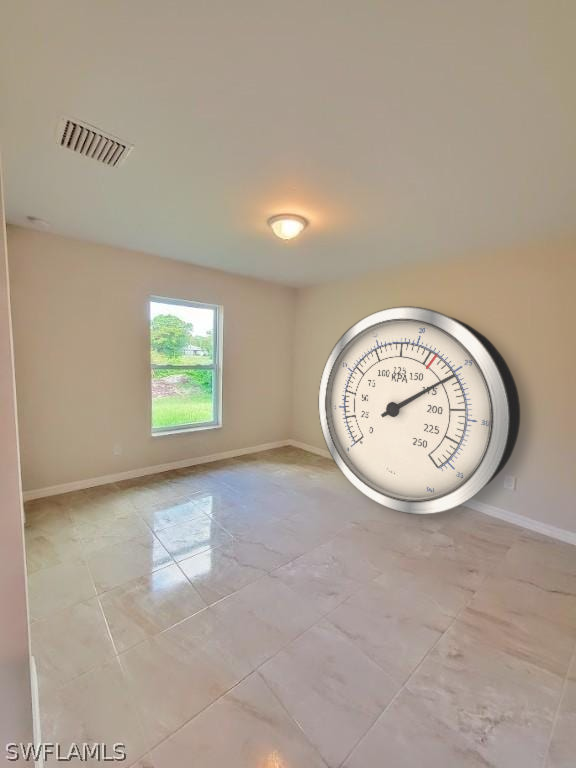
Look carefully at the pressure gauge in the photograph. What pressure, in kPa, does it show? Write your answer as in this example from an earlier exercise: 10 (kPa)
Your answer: 175 (kPa)
